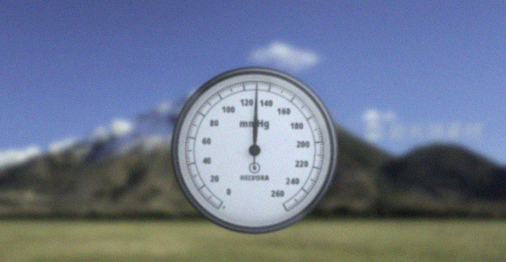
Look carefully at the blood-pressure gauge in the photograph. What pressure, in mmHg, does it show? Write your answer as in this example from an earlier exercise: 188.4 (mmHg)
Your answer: 130 (mmHg)
